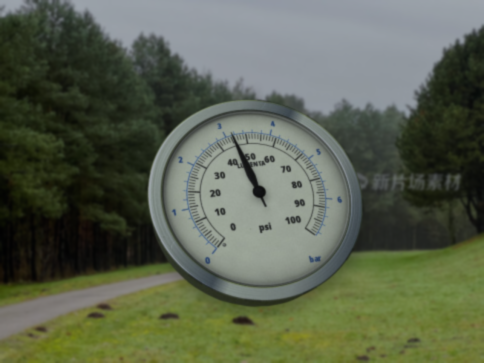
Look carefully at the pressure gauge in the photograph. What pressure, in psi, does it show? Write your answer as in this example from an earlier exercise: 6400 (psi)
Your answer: 45 (psi)
